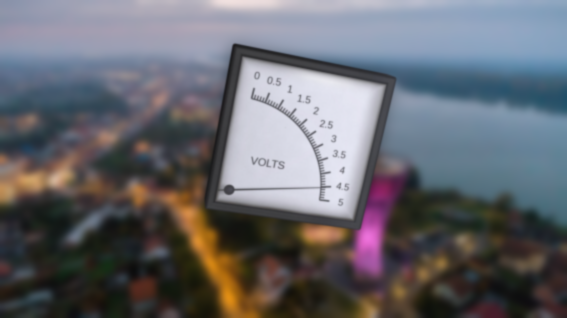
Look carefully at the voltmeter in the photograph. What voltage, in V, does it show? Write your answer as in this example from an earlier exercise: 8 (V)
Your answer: 4.5 (V)
